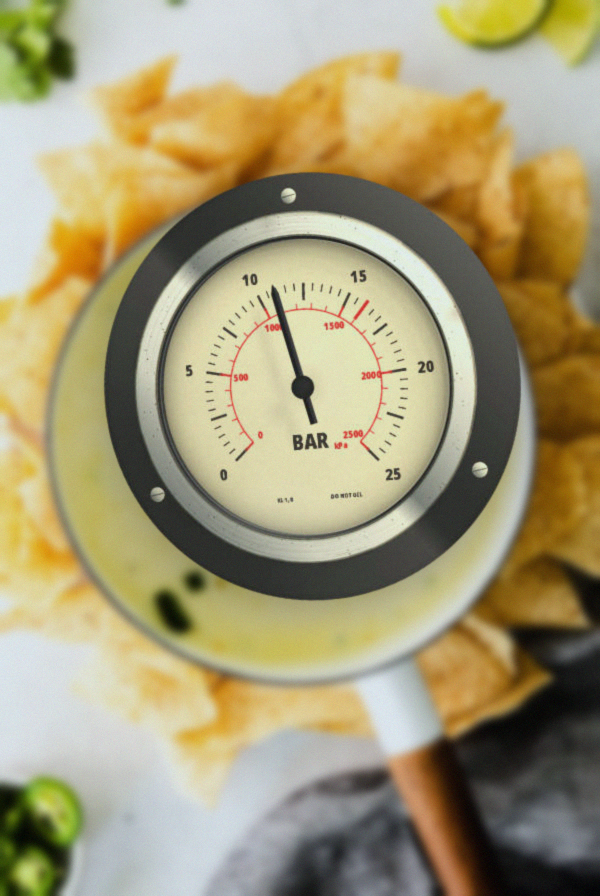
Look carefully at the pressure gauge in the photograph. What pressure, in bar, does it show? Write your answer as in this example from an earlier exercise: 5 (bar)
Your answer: 11 (bar)
